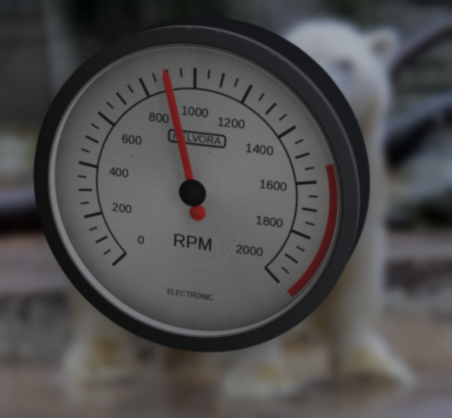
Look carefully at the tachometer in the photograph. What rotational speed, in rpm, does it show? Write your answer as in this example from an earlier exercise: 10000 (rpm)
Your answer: 900 (rpm)
